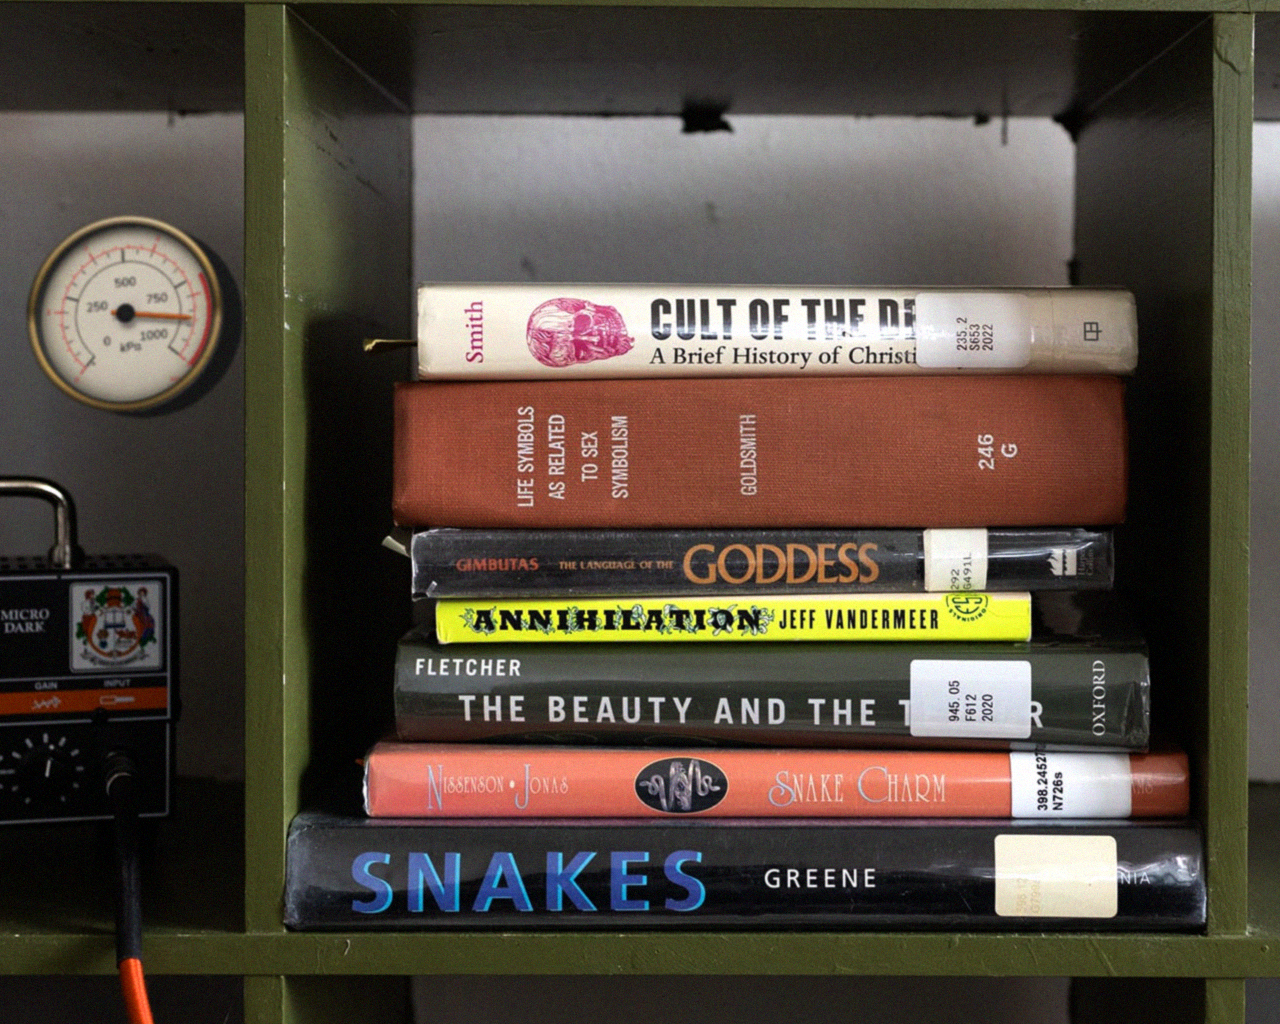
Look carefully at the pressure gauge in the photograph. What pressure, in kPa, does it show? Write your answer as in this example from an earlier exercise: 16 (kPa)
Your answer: 875 (kPa)
